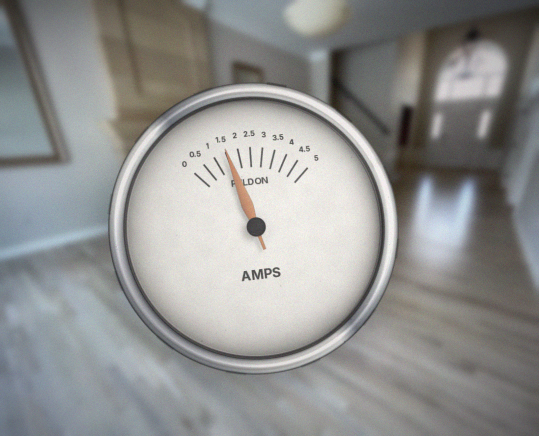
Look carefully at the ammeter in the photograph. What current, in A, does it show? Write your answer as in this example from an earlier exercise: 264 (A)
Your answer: 1.5 (A)
